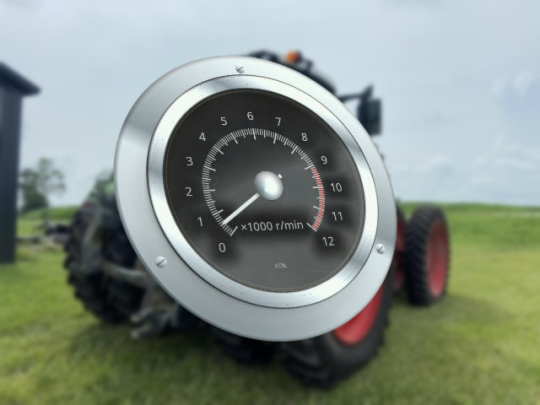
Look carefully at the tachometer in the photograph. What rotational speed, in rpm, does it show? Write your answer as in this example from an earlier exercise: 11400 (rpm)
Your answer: 500 (rpm)
